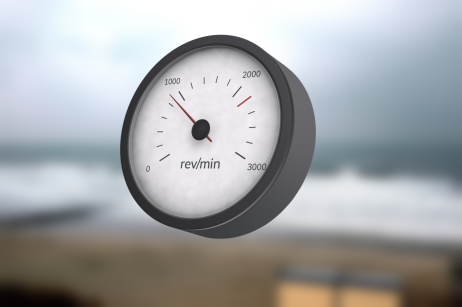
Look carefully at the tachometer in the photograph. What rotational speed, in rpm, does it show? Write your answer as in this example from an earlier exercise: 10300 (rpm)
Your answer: 900 (rpm)
